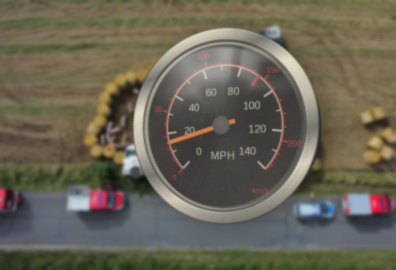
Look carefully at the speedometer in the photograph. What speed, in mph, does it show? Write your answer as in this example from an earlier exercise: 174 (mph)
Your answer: 15 (mph)
